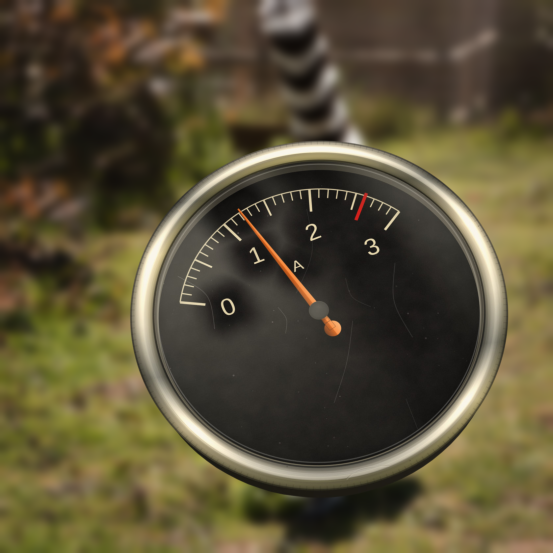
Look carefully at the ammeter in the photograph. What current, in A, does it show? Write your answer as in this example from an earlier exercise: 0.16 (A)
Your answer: 1.2 (A)
